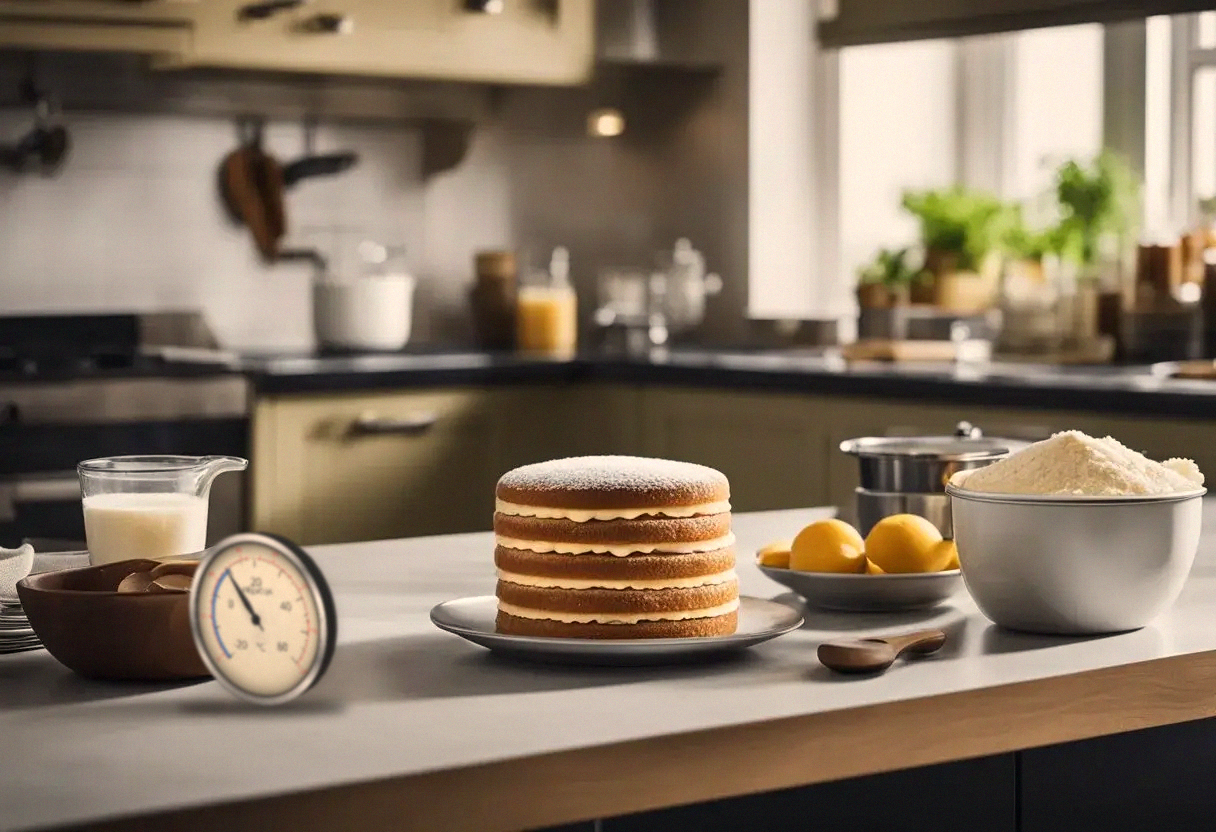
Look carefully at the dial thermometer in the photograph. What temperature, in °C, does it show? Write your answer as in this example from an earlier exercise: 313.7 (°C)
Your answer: 10 (°C)
